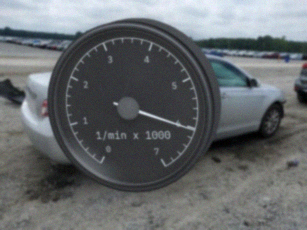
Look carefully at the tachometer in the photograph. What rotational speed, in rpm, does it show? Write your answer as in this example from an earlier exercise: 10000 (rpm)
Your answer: 6000 (rpm)
